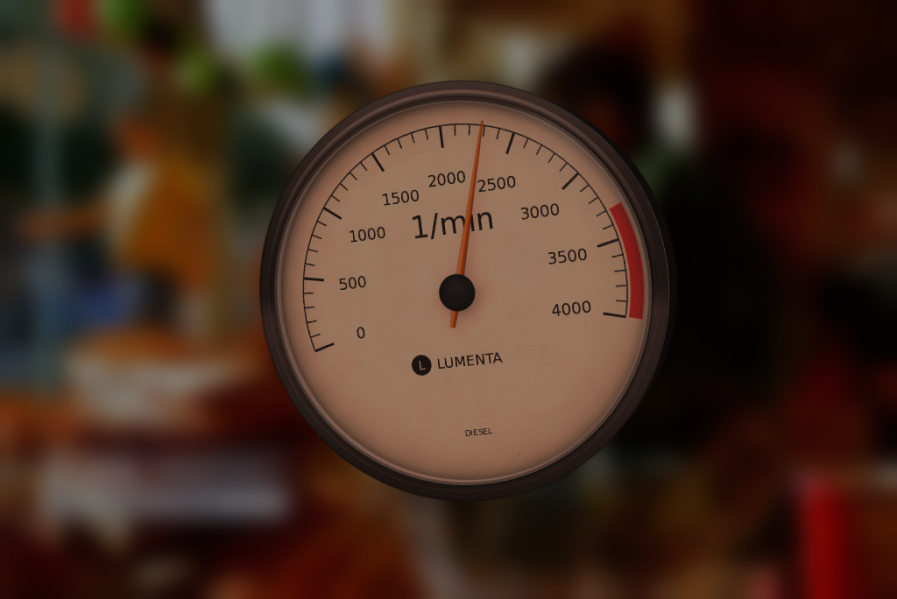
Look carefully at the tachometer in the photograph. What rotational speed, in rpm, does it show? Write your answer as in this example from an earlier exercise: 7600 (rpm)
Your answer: 2300 (rpm)
